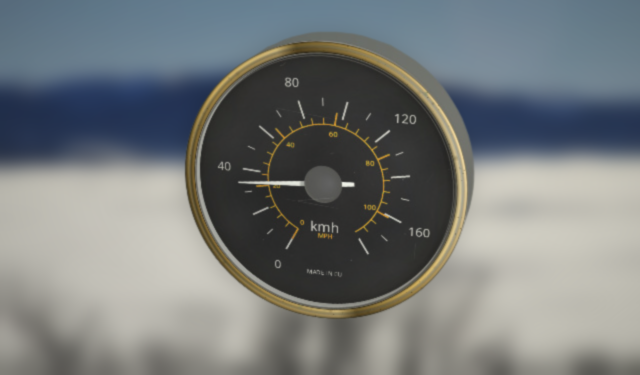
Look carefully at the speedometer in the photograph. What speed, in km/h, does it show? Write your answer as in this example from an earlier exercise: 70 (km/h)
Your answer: 35 (km/h)
